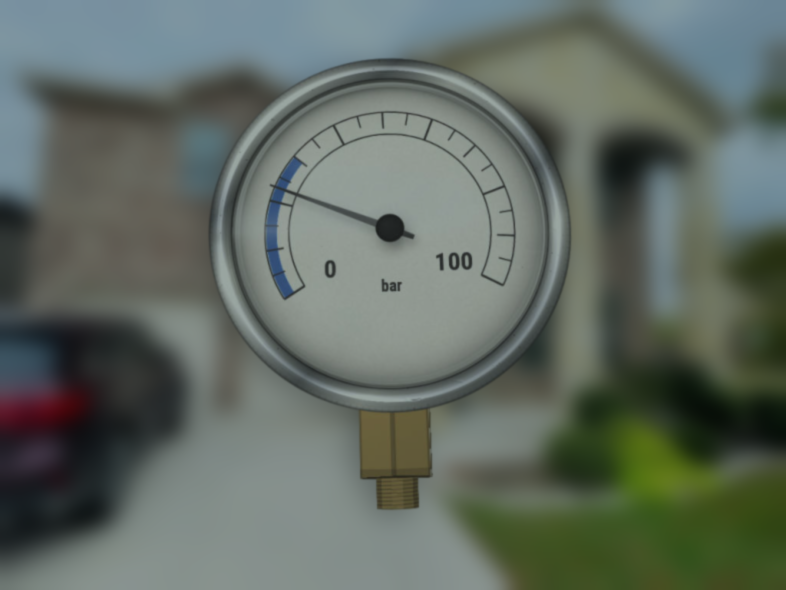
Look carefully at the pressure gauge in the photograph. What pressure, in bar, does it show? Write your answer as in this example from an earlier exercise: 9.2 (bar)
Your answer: 22.5 (bar)
